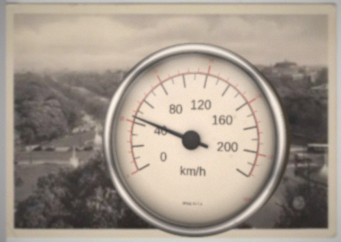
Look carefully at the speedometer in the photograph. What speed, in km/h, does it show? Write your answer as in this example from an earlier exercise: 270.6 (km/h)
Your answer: 45 (km/h)
